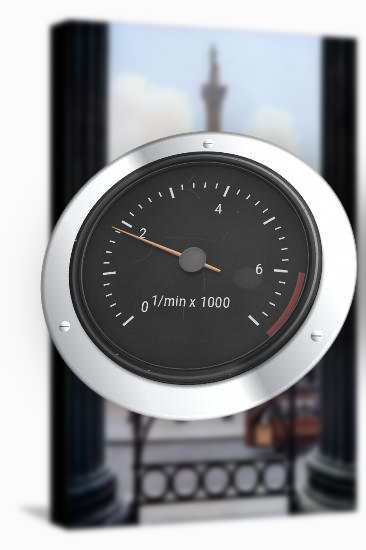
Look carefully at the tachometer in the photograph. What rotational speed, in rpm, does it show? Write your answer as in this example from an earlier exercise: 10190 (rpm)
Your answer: 1800 (rpm)
